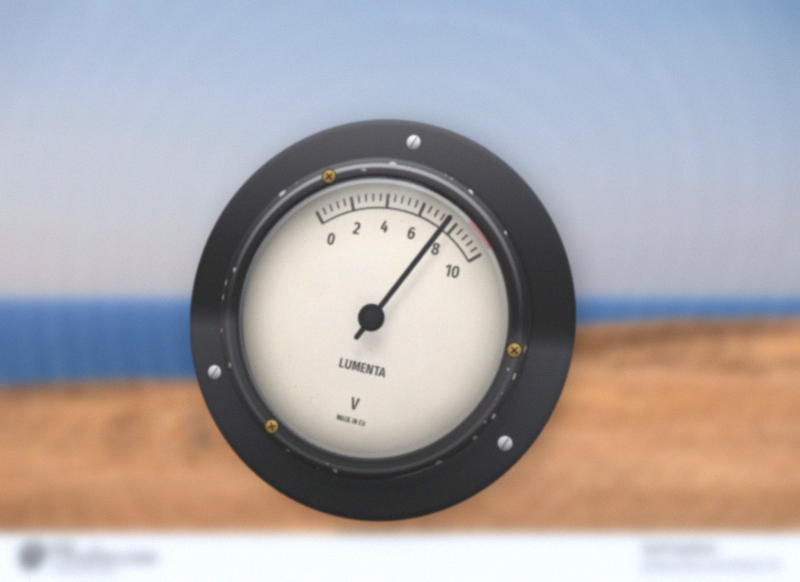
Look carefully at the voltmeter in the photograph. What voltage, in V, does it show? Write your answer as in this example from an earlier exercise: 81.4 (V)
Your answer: 7.6 (V)
